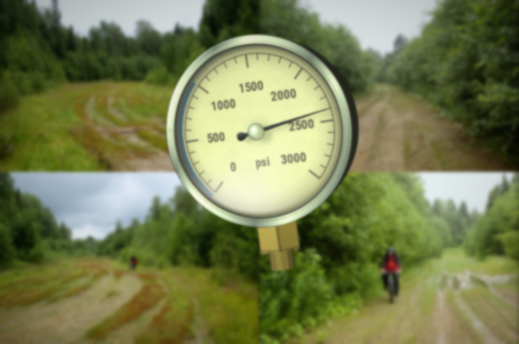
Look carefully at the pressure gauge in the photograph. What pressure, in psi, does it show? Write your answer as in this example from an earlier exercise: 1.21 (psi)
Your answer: 2400 (psi)
